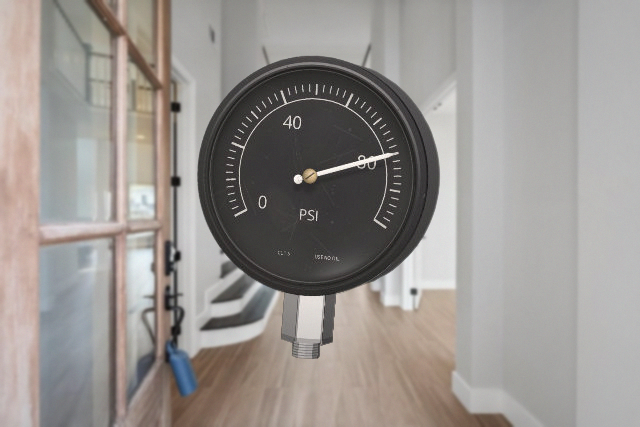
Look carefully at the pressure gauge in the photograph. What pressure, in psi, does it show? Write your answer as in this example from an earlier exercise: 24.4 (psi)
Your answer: 80 (psi)
